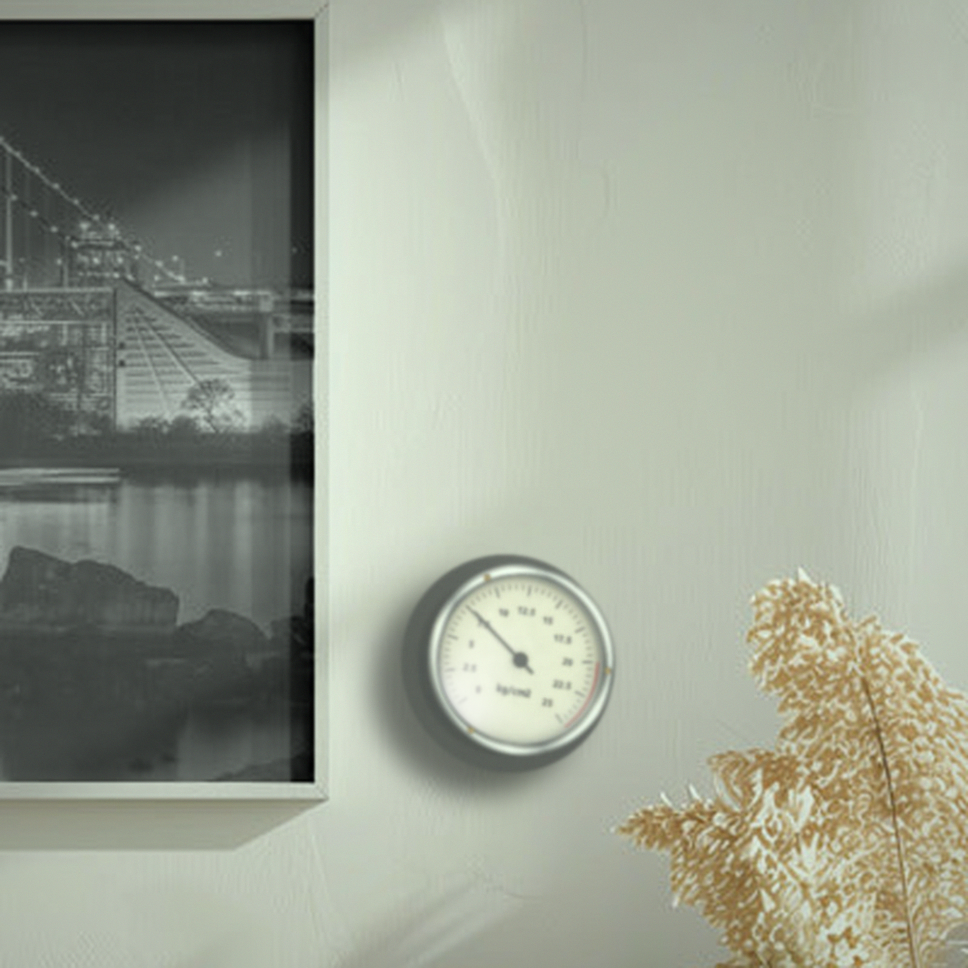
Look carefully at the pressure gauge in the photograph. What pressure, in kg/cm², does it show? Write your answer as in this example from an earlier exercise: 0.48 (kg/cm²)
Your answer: 7.5 (kg/cm²)
